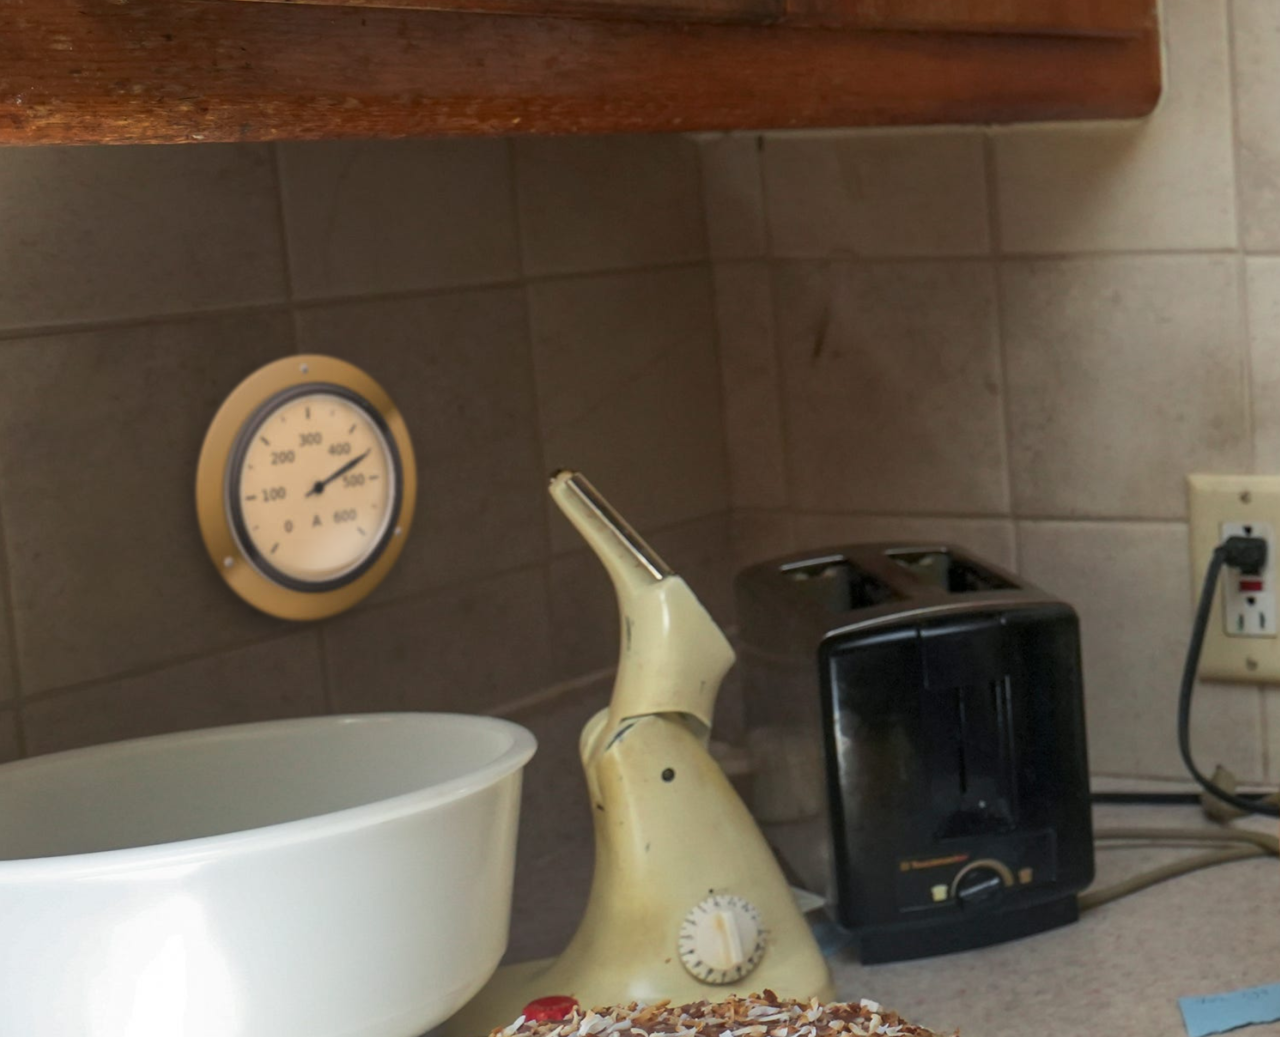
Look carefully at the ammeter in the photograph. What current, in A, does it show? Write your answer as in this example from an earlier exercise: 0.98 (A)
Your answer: 450 (A)
